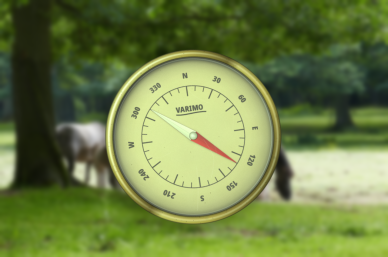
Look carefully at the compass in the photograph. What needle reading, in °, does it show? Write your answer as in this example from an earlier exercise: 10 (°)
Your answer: 130 (°)
